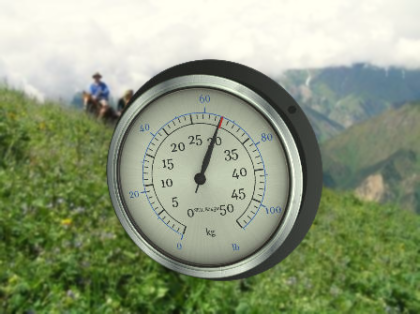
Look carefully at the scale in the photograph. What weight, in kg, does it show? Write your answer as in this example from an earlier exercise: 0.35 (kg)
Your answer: 30 (kg)
